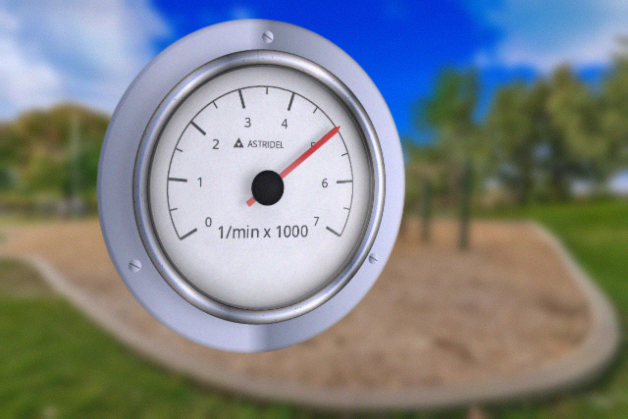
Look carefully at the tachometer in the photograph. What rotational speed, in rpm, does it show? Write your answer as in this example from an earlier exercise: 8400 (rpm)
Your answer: 5000 (rpm)
